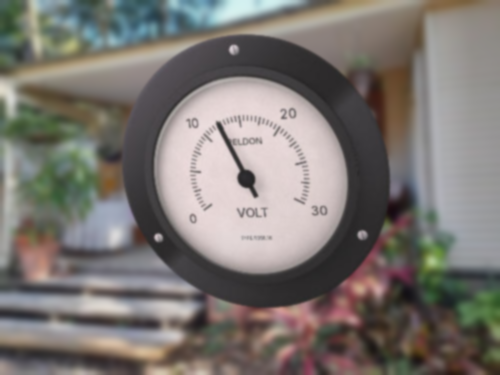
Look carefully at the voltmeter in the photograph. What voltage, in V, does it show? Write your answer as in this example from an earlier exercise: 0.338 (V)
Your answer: 12.5 (V)
